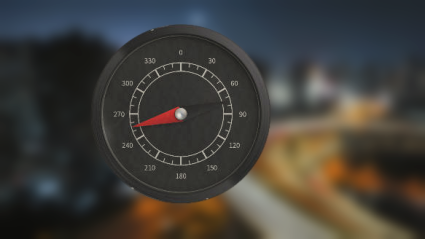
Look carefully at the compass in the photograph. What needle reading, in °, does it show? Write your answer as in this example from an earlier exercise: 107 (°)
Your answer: 255 (°)
